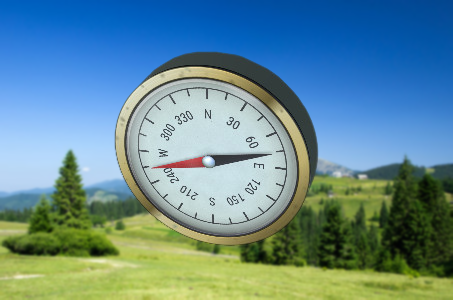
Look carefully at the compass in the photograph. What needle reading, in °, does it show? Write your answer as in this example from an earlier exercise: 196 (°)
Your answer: 255 (°)
